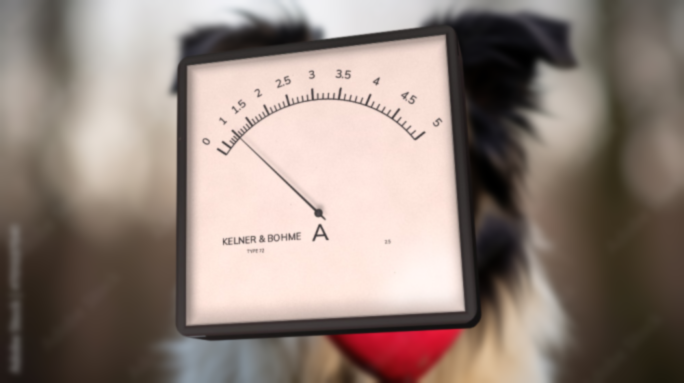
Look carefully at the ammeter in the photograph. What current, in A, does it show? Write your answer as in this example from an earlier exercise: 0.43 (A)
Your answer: 1 (A)
